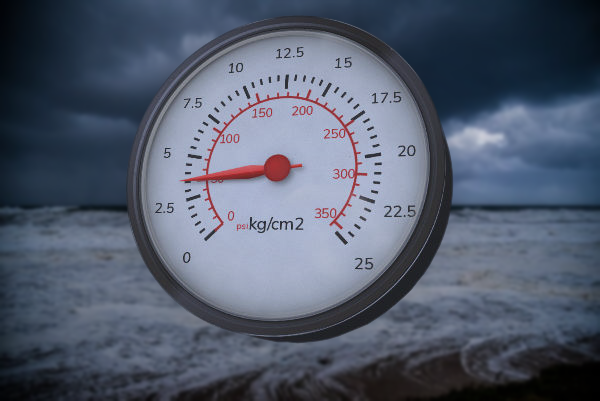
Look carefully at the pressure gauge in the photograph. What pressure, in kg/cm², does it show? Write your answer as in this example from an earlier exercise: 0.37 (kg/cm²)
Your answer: 3.5 (kg/cm²)
